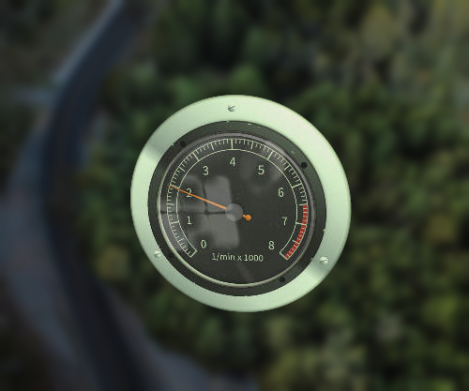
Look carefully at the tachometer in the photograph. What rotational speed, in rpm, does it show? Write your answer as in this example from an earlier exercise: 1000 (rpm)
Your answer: 2000 (rpm)
